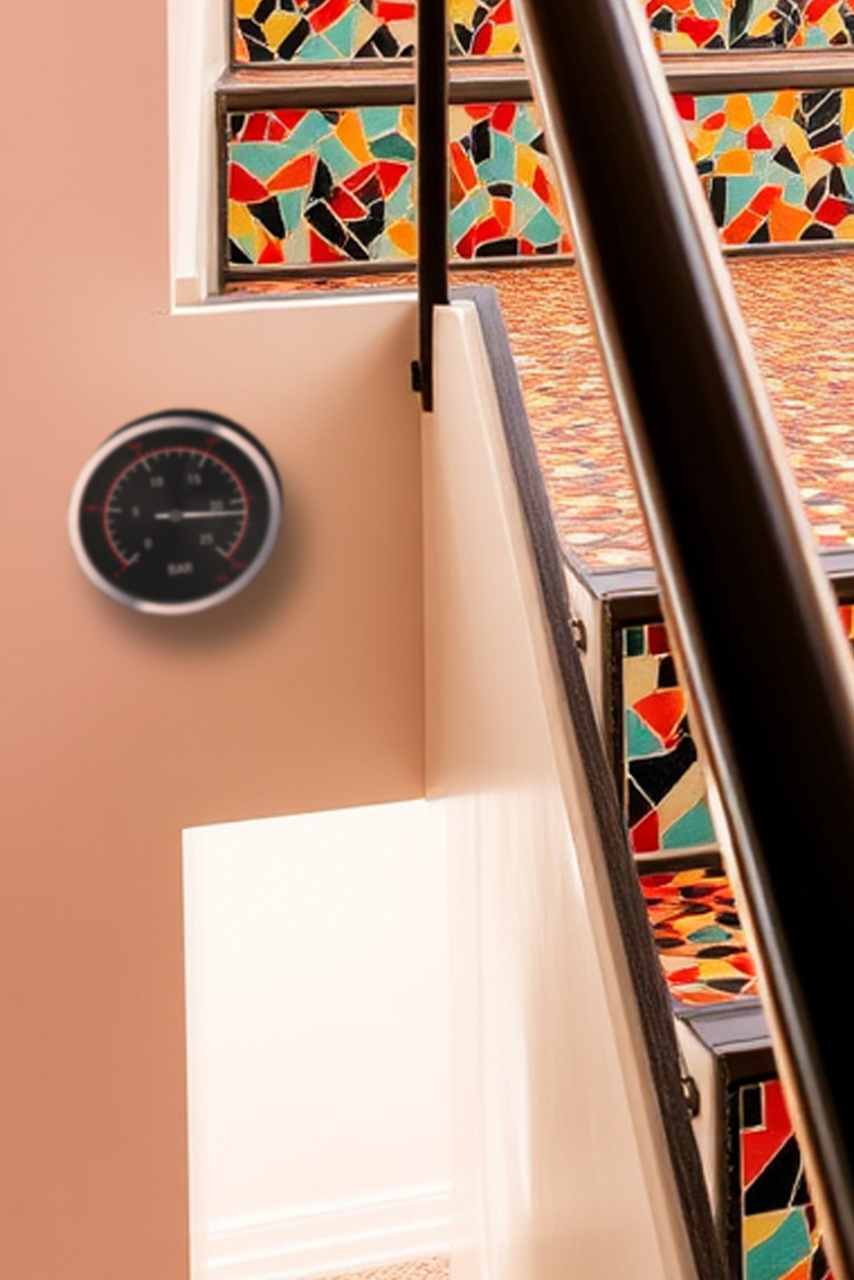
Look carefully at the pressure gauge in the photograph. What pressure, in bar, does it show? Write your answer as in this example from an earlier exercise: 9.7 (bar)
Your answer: 21 (bar)
